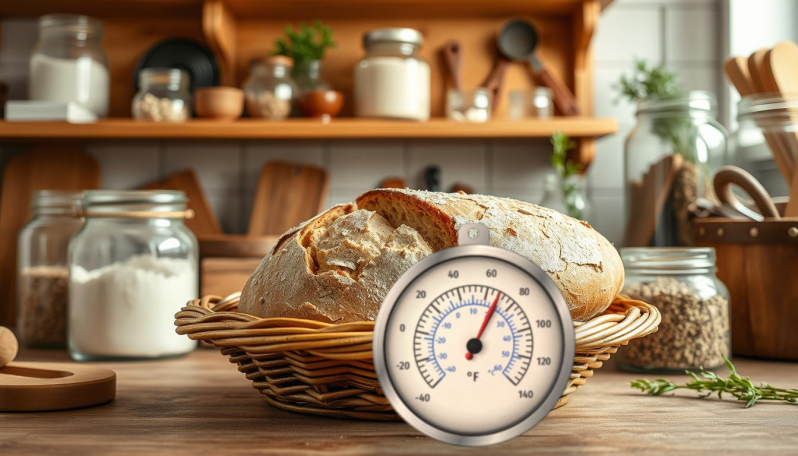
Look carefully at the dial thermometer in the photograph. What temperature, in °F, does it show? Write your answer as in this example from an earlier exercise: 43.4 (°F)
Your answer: 68 (°F)
